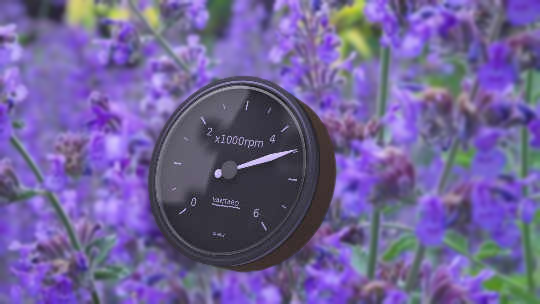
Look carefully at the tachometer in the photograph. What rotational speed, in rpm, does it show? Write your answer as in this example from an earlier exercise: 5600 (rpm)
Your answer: 4500 (rpm)
